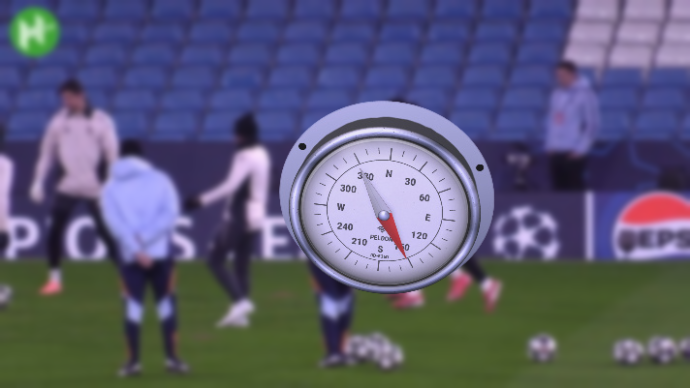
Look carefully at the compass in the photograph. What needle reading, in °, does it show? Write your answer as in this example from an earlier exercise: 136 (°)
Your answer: 150 (°)
